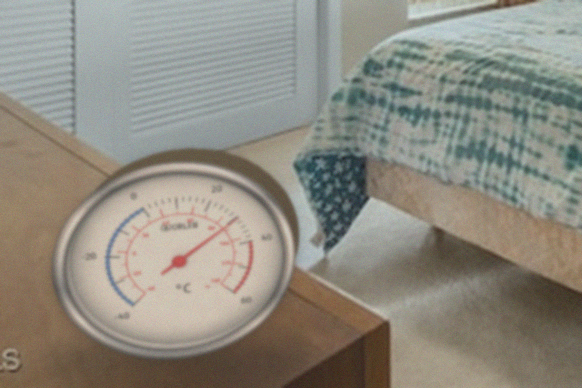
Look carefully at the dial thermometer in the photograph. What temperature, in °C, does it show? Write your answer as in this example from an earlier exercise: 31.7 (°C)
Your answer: 30 (°C)
